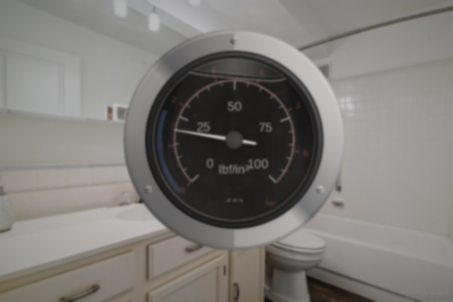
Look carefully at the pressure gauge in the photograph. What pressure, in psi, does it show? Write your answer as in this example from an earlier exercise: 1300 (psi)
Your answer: 20 (psi)
